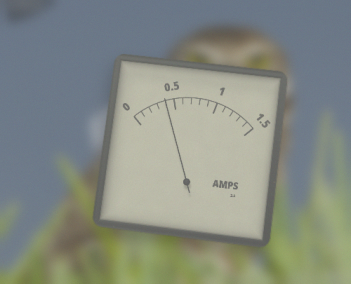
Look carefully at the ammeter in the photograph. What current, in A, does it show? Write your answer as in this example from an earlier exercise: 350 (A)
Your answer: 0.4 (A)
